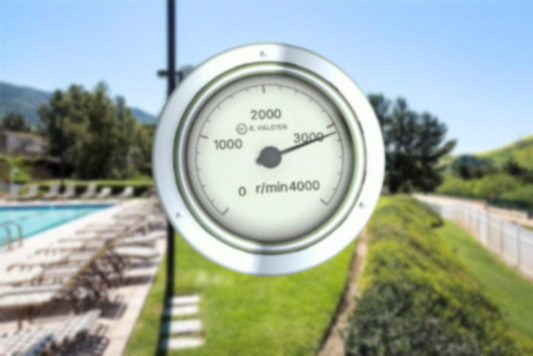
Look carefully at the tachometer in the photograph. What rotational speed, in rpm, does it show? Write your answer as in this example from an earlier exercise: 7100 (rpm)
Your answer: 3100 (rpm)
